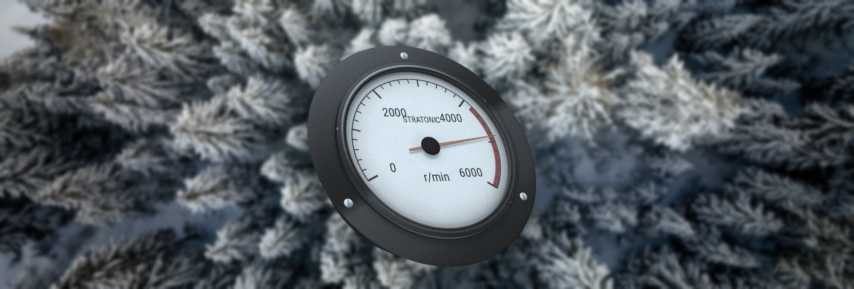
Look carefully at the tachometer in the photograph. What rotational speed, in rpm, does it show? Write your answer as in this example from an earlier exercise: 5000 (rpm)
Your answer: 4900 (rpm)
